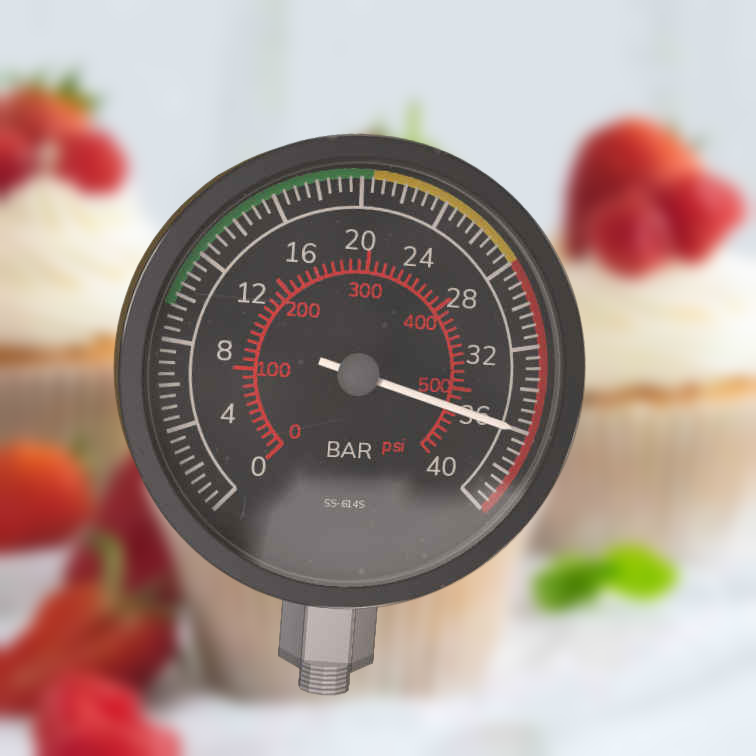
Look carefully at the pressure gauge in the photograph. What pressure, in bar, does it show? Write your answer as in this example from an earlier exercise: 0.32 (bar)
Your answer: 36 (bar)
